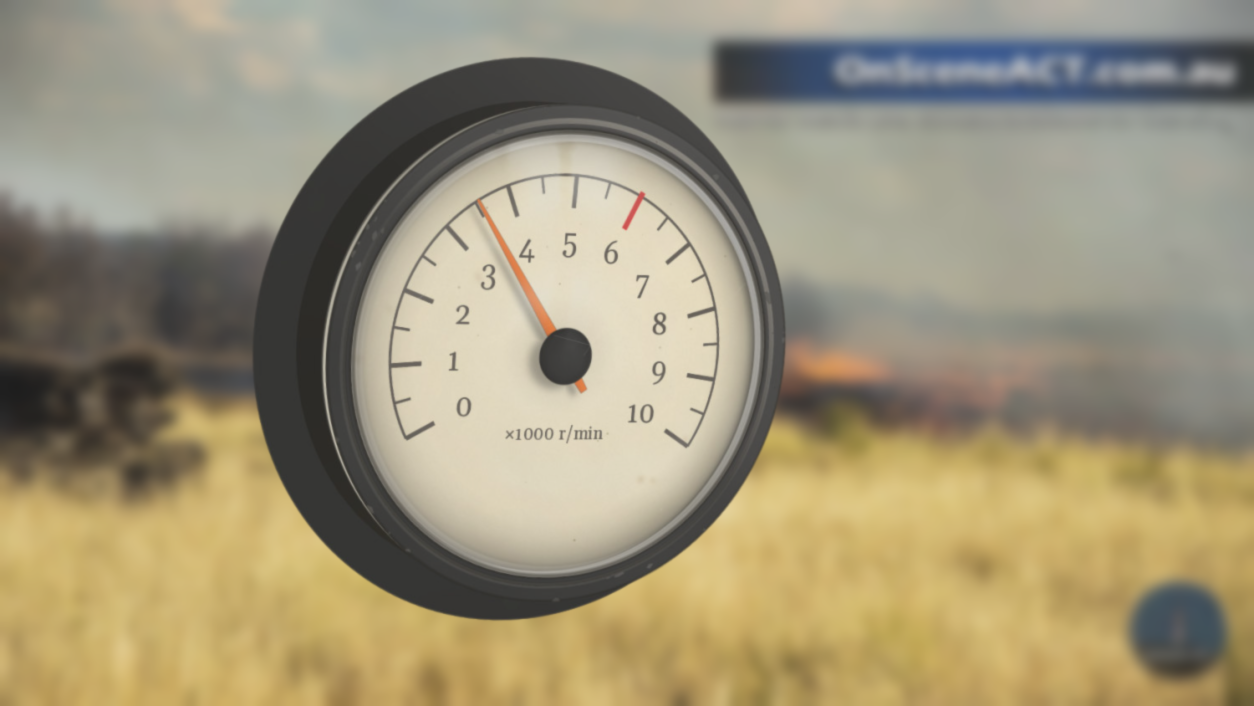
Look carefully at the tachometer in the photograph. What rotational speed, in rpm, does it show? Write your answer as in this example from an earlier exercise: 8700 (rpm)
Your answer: 3500 (rpm)
